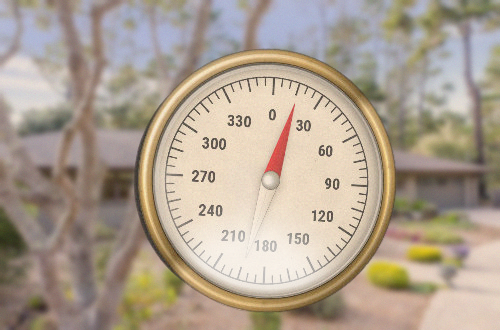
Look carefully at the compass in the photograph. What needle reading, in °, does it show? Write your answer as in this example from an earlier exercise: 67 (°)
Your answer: 15 (°)
